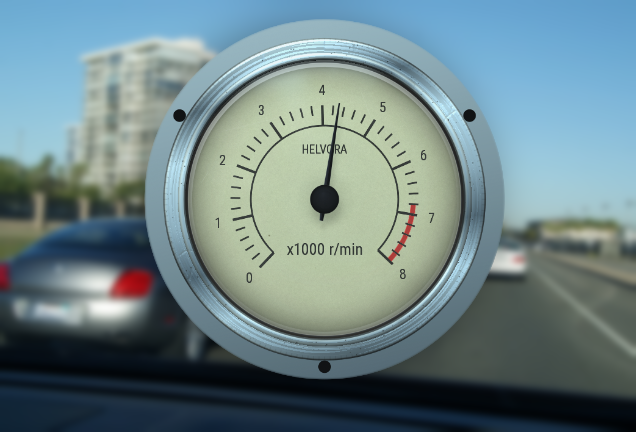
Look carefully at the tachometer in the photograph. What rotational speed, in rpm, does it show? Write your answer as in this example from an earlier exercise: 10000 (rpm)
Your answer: 4300 (rpm)
